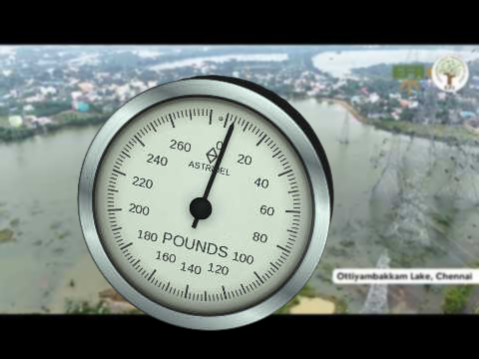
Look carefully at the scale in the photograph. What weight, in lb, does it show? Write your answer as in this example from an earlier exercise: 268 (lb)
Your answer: 4 (lb)
